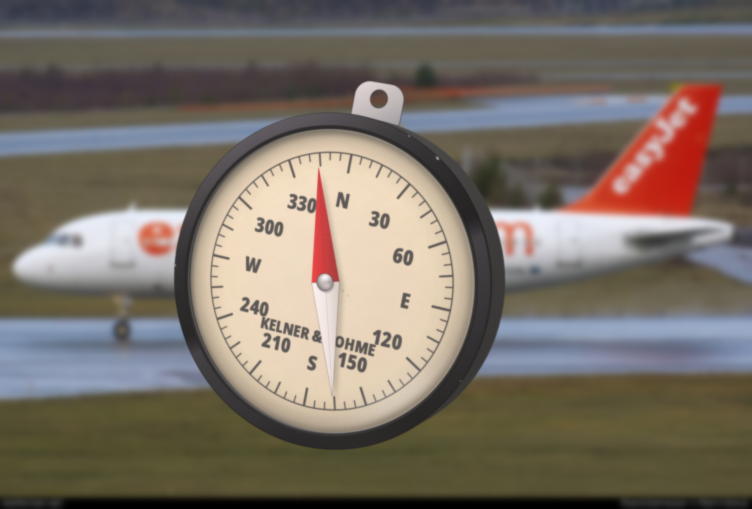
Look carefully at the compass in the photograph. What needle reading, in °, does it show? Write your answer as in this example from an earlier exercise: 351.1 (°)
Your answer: 345 (°)
